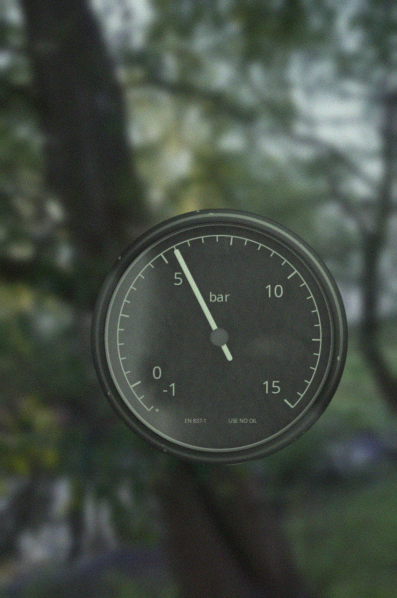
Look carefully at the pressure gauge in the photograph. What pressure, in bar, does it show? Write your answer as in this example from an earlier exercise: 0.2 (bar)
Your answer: 5.5 (bar)
